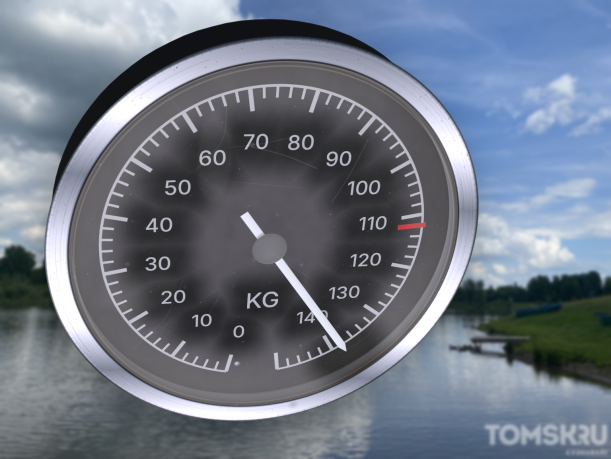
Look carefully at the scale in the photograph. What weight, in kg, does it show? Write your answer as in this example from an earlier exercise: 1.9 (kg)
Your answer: 138 (kg)
